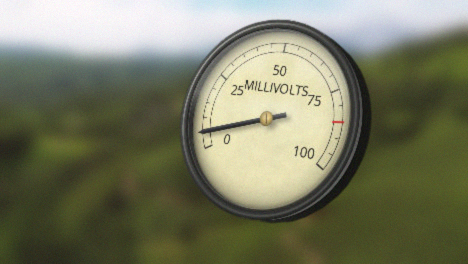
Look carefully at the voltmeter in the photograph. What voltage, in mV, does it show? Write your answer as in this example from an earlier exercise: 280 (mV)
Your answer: 5 (mV)
